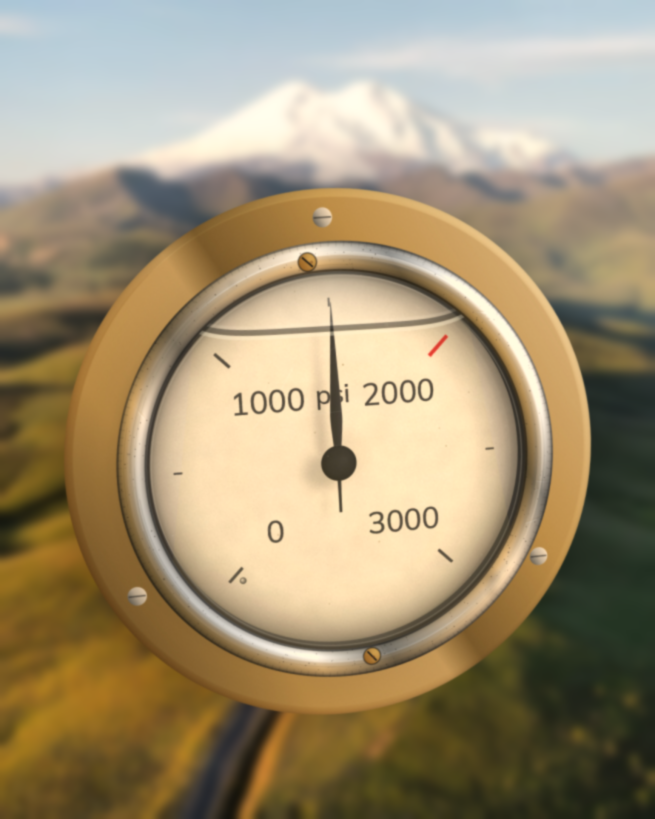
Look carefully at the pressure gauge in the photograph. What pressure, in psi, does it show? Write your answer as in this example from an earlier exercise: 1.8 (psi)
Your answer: 1500 (psi)
